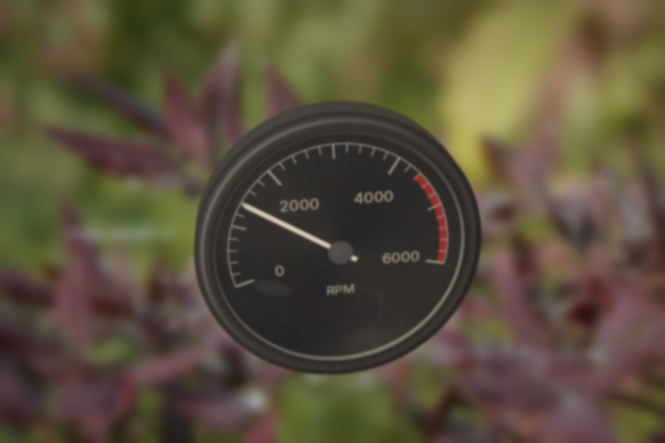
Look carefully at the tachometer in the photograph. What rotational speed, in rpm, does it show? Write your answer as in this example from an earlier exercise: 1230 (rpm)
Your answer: 1400 (rpm)
